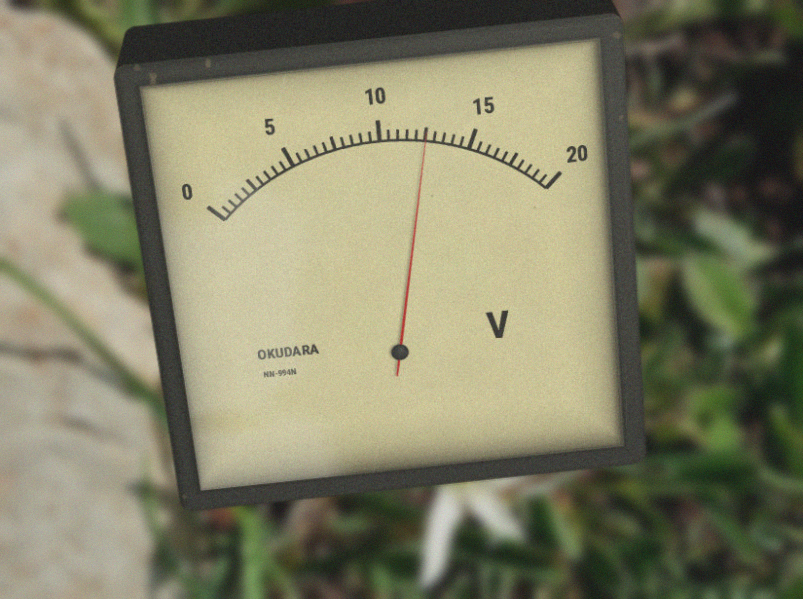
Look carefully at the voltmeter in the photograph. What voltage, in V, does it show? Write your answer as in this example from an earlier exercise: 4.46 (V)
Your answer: 12.5 (V)
